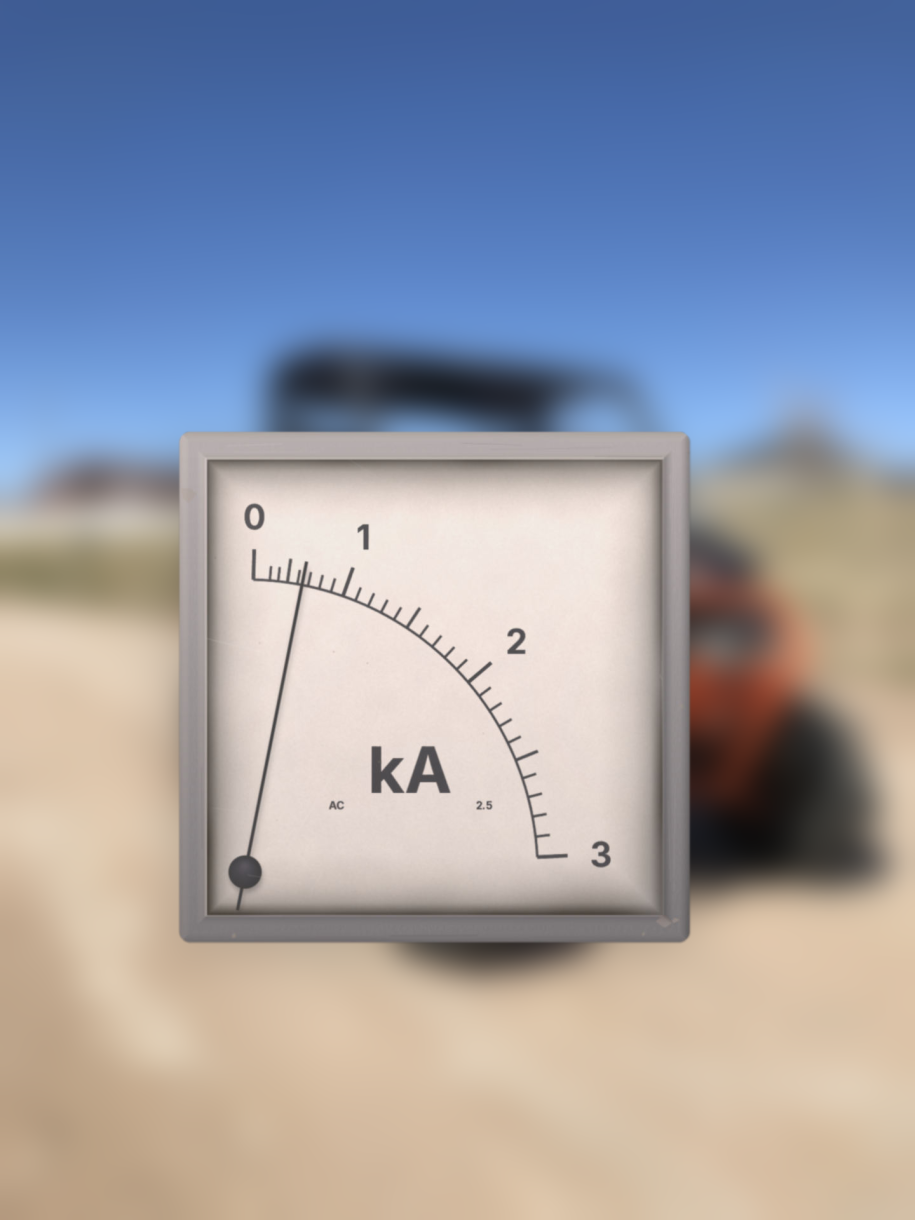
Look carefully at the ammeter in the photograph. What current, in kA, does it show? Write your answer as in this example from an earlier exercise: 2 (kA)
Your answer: 0.65 (kA)
